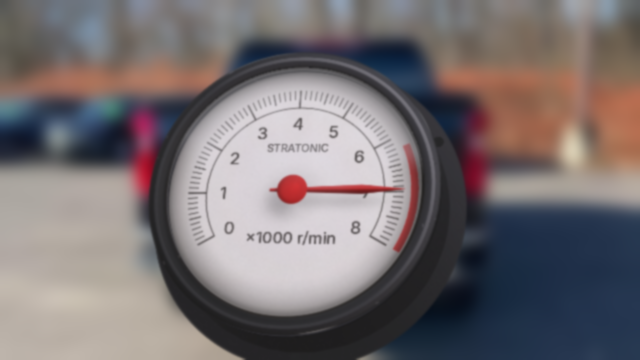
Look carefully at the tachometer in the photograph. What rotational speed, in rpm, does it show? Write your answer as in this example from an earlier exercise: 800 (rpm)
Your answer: 7000 (rpm)
